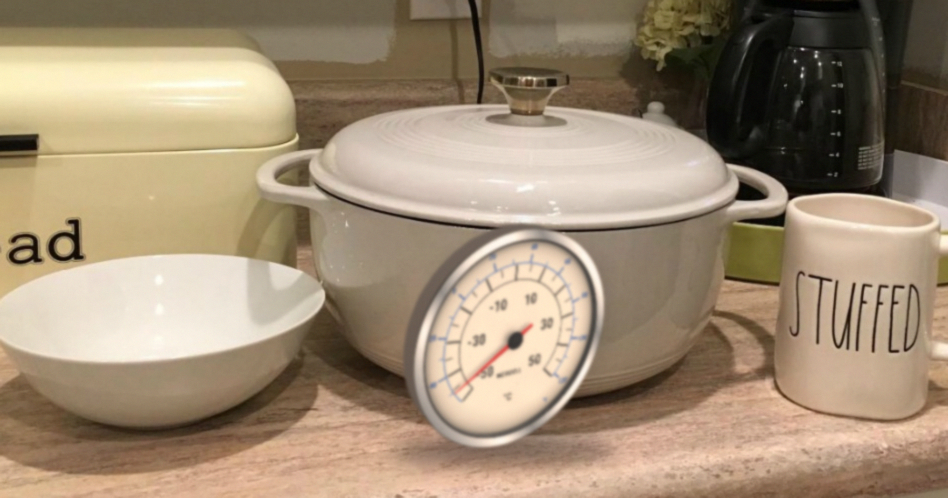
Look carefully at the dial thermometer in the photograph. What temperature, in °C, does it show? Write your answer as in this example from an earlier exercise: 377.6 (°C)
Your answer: -45 (°C)
